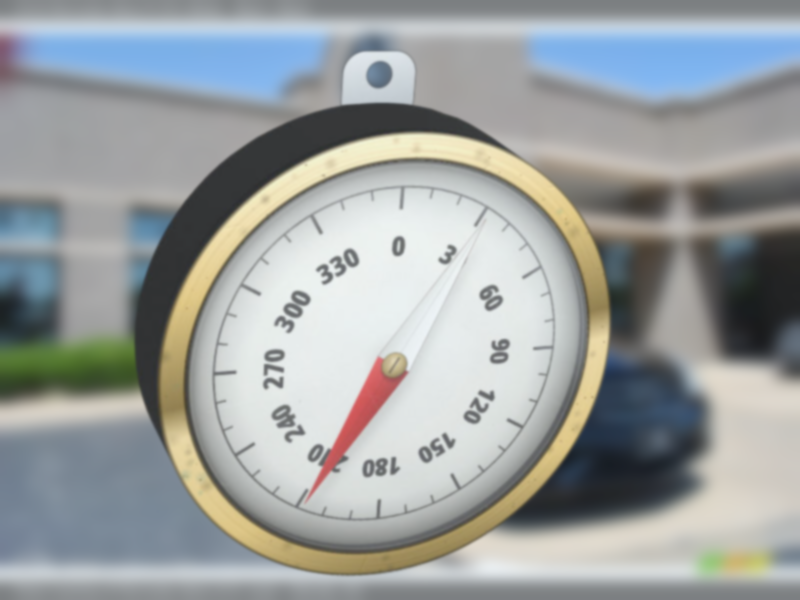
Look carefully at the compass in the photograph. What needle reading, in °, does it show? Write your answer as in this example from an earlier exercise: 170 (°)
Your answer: 210 (°)
